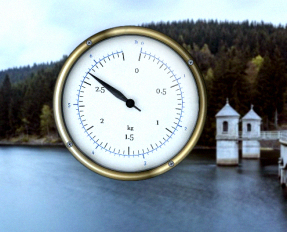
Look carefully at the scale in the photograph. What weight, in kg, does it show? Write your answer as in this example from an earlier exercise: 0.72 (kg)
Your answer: 2.6 (kg)
